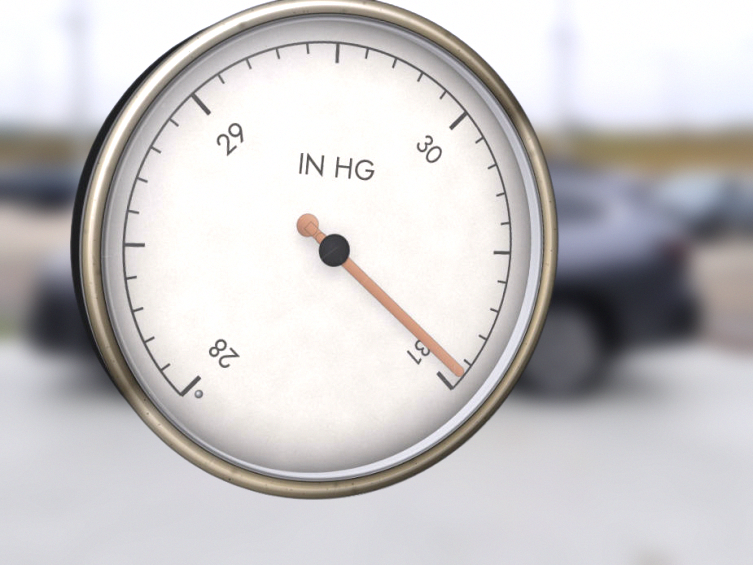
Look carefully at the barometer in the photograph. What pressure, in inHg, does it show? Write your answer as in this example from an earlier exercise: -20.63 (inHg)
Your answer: 30.95 (inHg)
